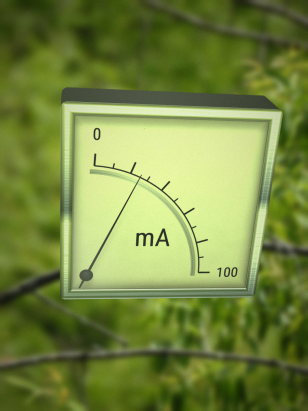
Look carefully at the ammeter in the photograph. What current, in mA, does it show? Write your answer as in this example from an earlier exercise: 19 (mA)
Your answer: 25 (mA)
